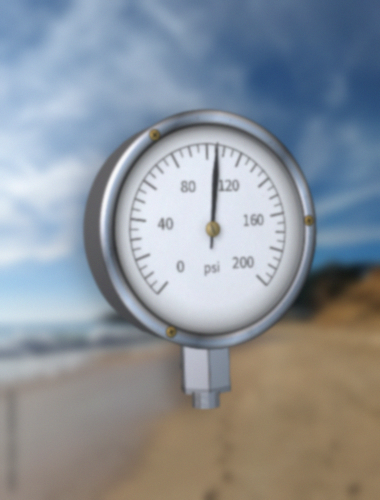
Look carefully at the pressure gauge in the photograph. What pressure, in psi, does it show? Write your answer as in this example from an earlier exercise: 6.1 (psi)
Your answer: 105 (psi)
